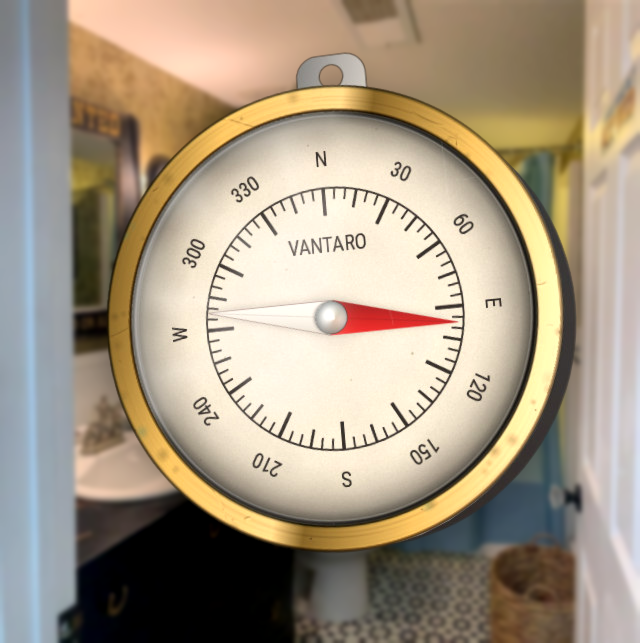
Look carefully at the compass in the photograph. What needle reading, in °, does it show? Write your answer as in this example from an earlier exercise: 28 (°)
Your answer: 97.5 (°)
